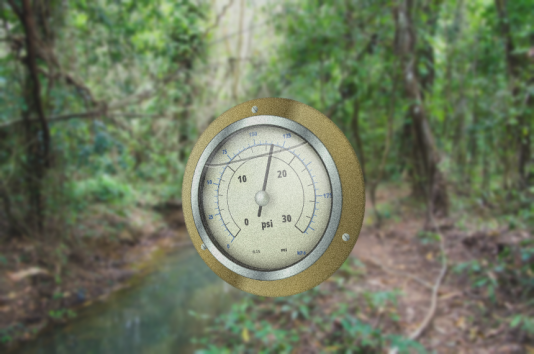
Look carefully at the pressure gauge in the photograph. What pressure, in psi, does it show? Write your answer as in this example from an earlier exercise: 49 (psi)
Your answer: 17 (psi)
